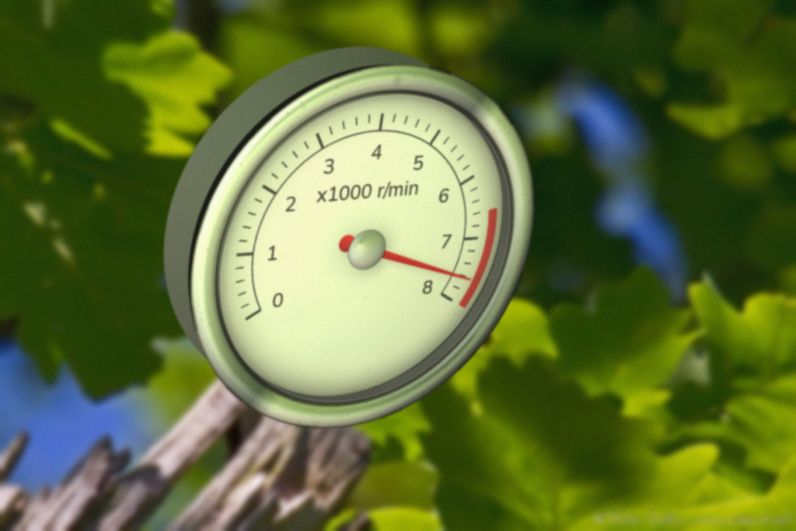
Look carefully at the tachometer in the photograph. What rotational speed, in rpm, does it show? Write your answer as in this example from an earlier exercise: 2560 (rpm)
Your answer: 7600 (rpm)
